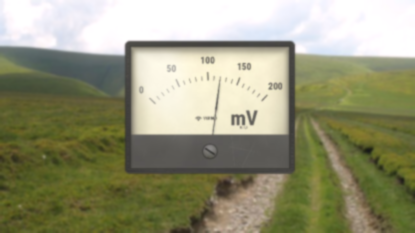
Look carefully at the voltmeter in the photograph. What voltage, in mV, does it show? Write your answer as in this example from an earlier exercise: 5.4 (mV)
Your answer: 120 (mV)
